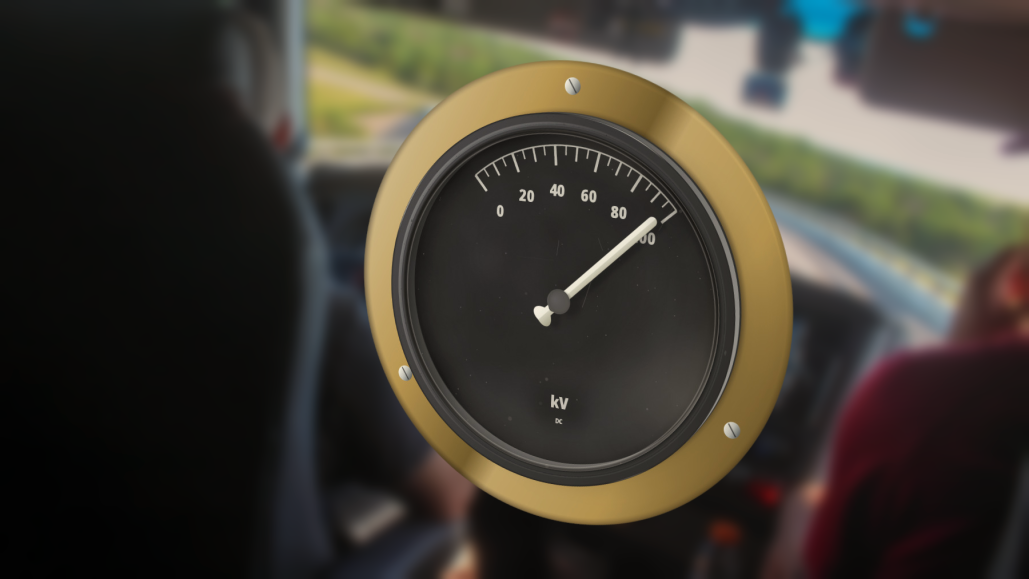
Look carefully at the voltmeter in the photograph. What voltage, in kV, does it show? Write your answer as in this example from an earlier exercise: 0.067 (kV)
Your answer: 97.5 (kV)
